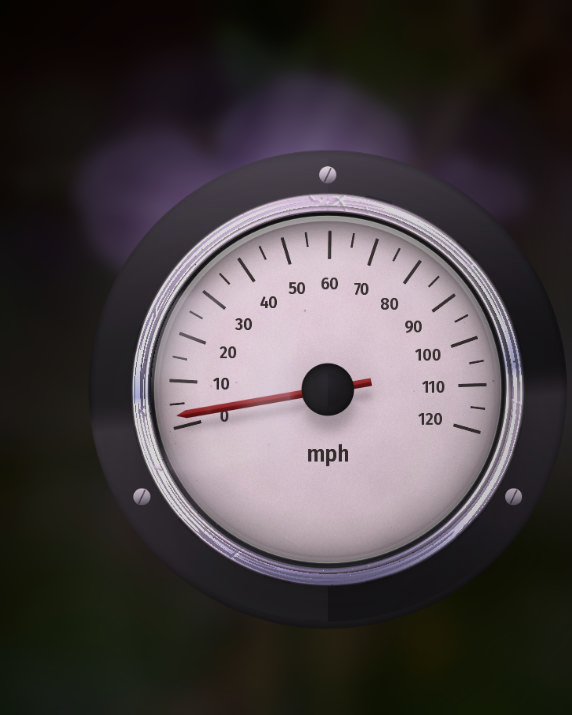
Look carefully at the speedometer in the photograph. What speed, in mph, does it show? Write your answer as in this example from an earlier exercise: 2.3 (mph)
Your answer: 2.5 (mph)
